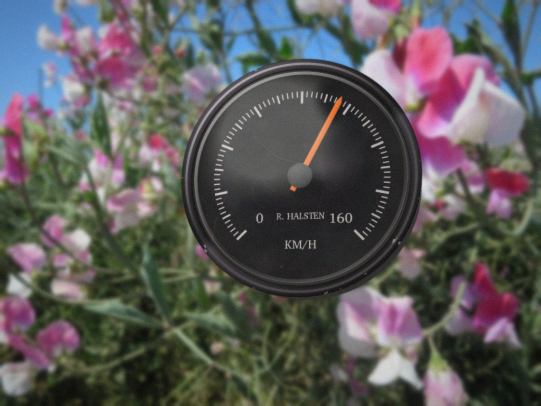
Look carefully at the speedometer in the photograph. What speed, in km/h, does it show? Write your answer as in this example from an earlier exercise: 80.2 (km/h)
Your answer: 96 (km/h)
